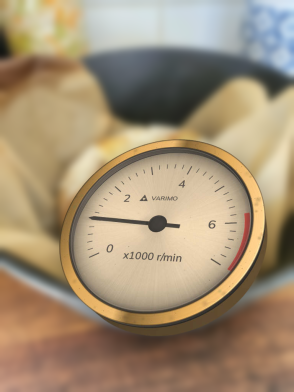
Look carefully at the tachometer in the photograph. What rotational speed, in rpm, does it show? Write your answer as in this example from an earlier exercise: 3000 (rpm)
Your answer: 1000 (rpm)
